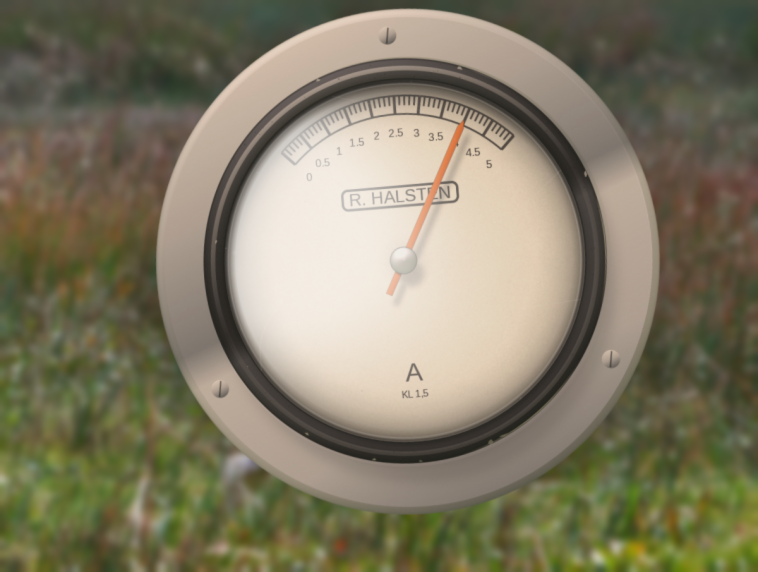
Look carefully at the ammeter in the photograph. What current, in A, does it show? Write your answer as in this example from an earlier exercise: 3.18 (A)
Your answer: 4 (A)
